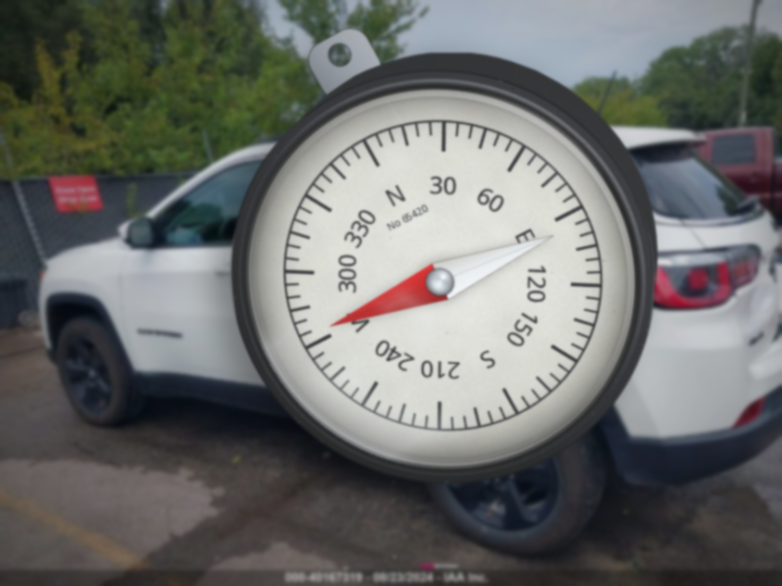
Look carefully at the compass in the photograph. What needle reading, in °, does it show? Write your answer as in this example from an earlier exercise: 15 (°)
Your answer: 275 (°)
